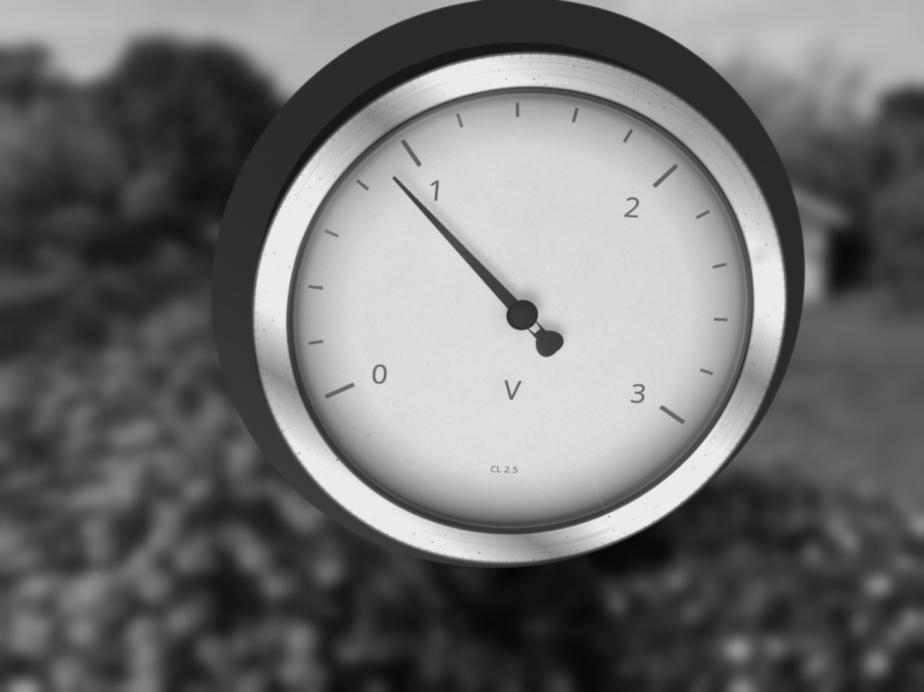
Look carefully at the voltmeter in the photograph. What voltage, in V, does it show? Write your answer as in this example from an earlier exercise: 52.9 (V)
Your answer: 0.9 (V)
